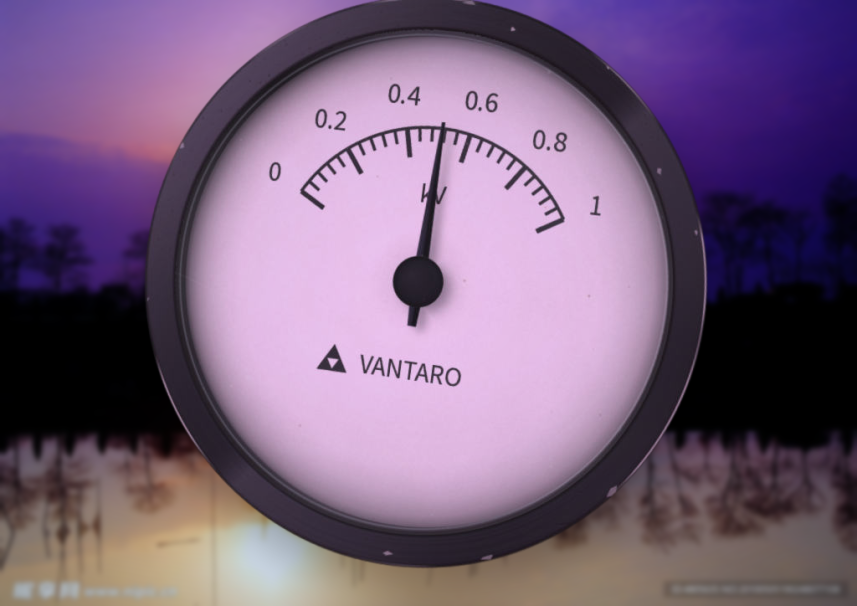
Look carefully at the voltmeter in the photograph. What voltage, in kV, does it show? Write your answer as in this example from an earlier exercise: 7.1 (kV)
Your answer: 0.52 (kV)
